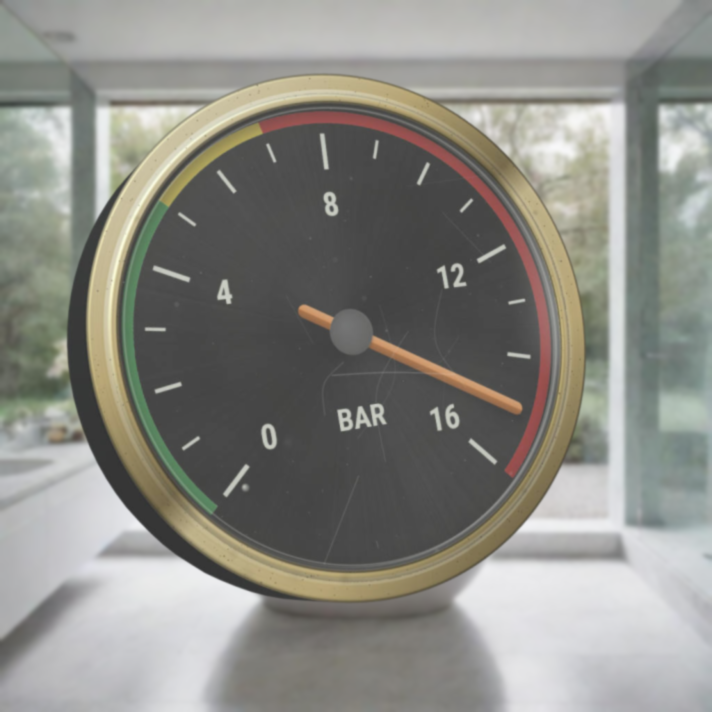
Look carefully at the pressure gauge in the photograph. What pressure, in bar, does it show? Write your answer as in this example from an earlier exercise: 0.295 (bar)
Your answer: 15 (bar)
